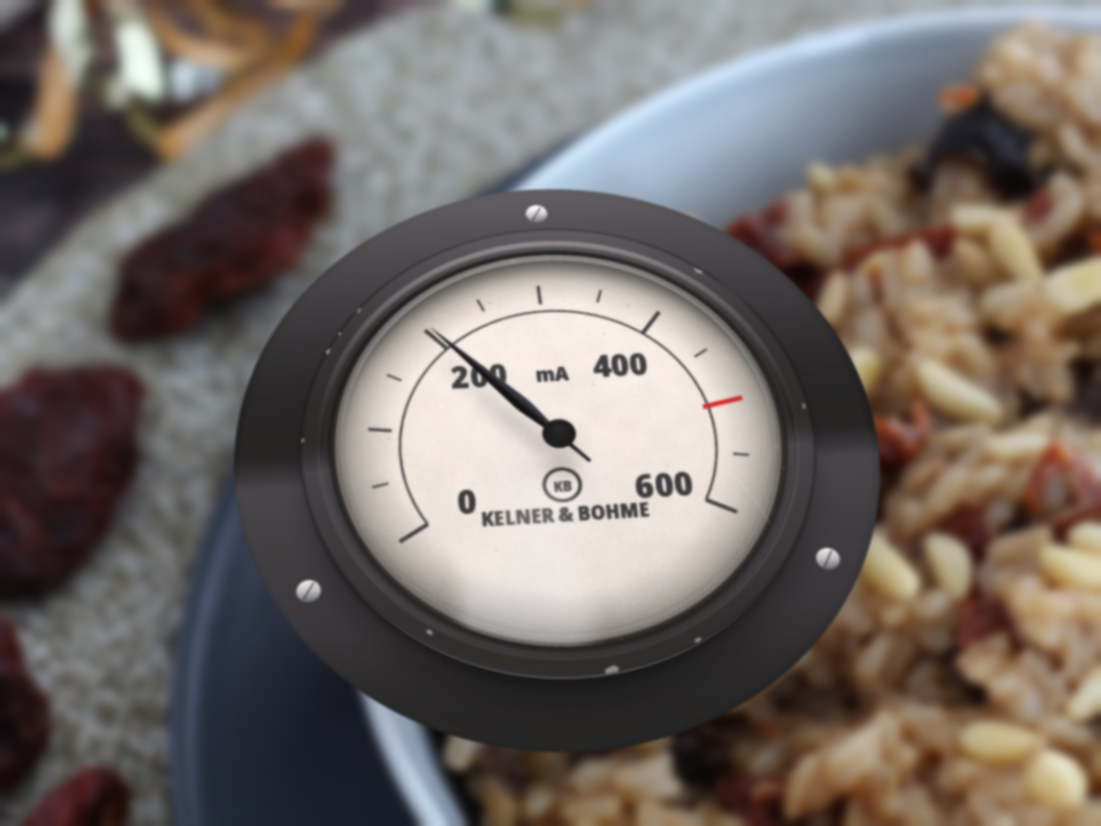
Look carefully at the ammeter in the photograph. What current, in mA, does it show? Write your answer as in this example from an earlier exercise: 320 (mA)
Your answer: 200 (mA)
